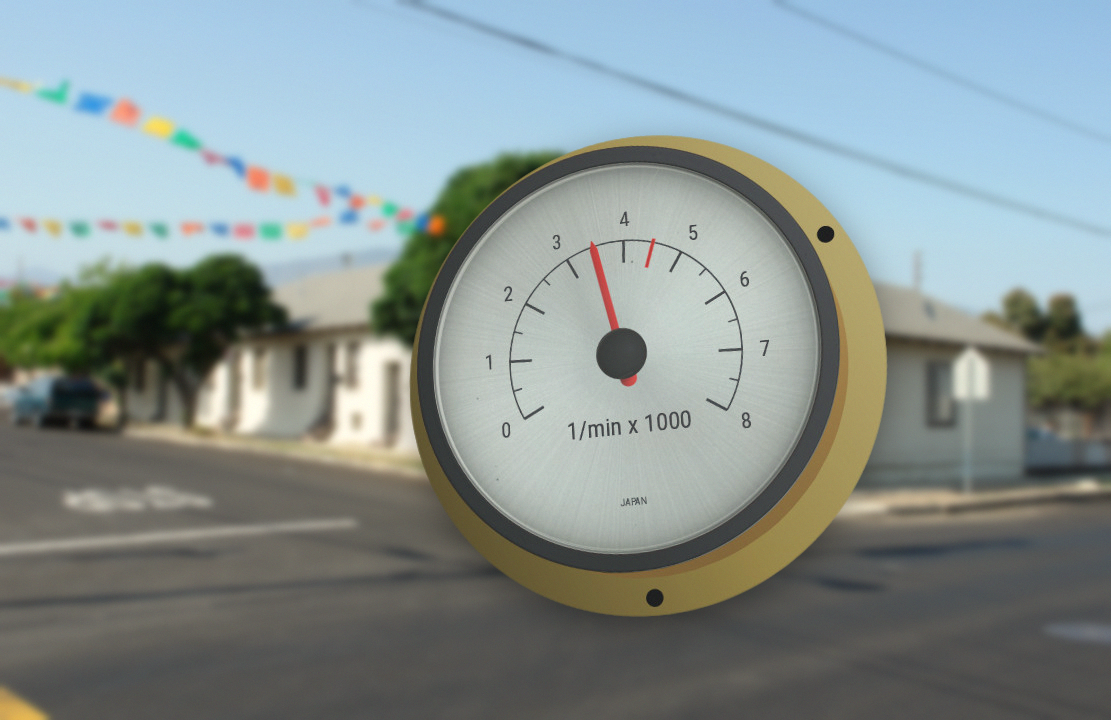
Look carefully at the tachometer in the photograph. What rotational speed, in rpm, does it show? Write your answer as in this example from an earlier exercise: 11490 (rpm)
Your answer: 3500 (rpm)
